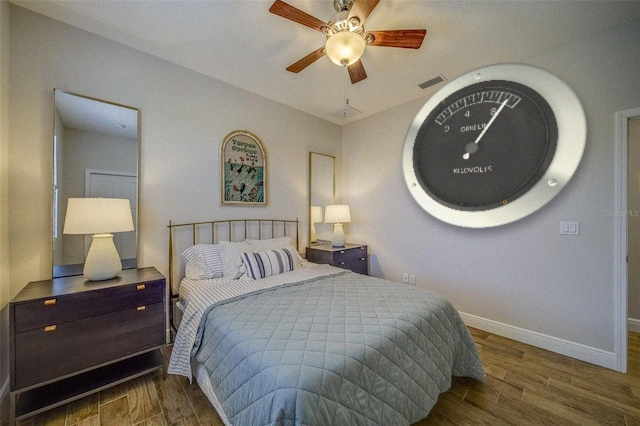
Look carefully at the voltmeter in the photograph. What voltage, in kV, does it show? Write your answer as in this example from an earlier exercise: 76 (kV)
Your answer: 9 (kV)
